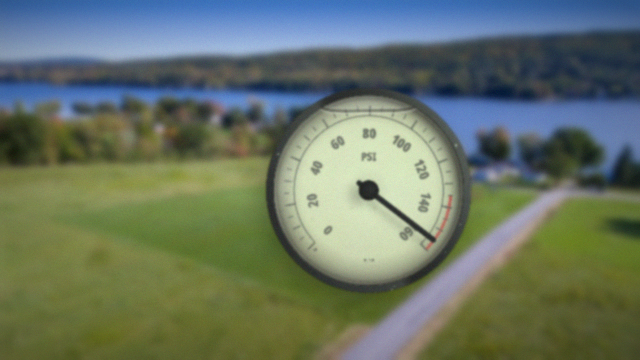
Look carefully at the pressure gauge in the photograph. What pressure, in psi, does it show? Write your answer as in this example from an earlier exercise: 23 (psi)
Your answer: 155 (psi)
